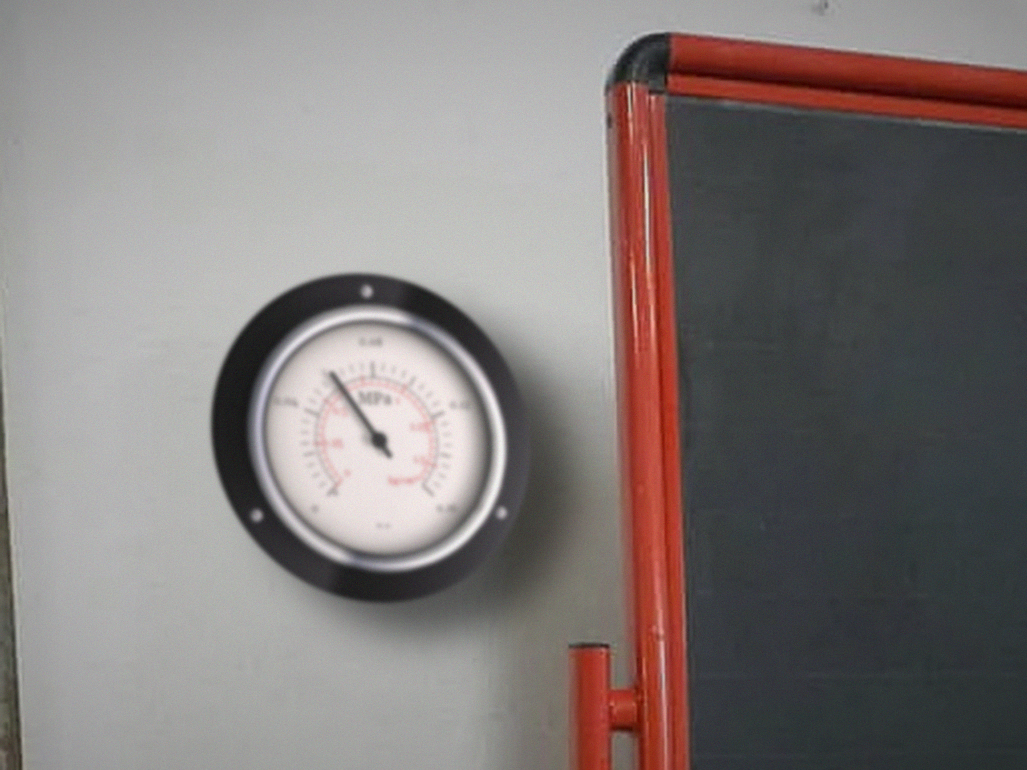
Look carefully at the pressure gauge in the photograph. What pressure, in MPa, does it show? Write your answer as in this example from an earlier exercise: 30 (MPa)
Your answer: 0.06 (MPa)
